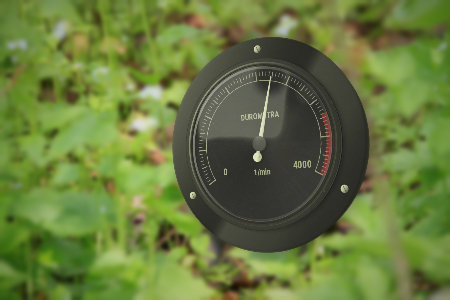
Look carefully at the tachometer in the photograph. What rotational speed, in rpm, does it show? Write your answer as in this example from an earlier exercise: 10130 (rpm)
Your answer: 2250 (rpm)
